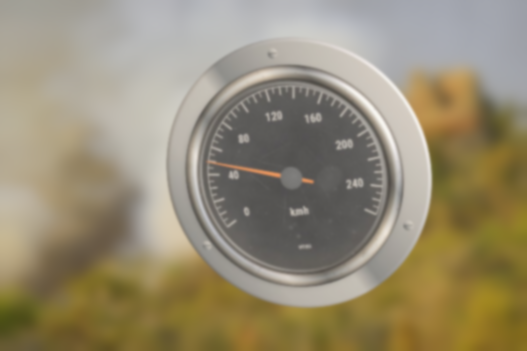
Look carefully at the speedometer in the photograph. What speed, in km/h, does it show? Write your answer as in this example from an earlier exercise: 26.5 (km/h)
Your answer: 50 (km/h)
